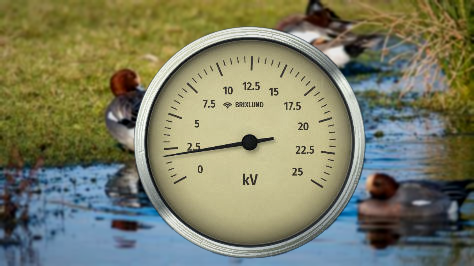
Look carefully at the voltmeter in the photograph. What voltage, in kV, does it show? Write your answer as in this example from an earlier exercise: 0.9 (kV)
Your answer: 2 (kV)
